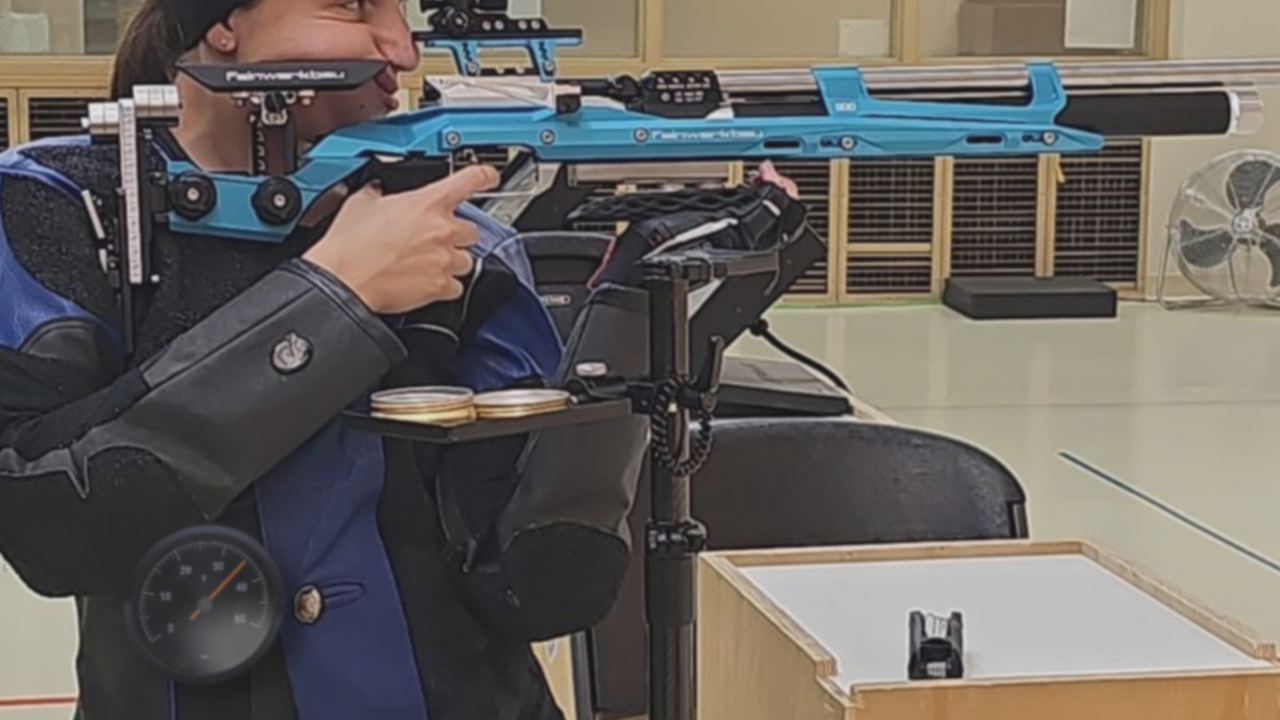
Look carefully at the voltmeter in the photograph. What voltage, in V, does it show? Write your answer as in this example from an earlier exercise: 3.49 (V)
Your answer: 35 (V)
